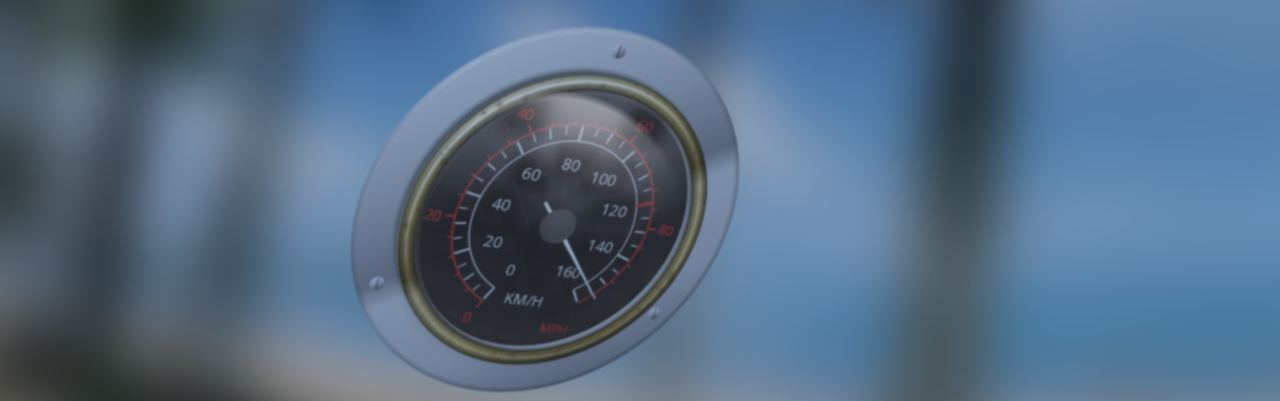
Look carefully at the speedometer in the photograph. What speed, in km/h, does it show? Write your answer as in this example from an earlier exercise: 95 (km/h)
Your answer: 155 (km/h)
